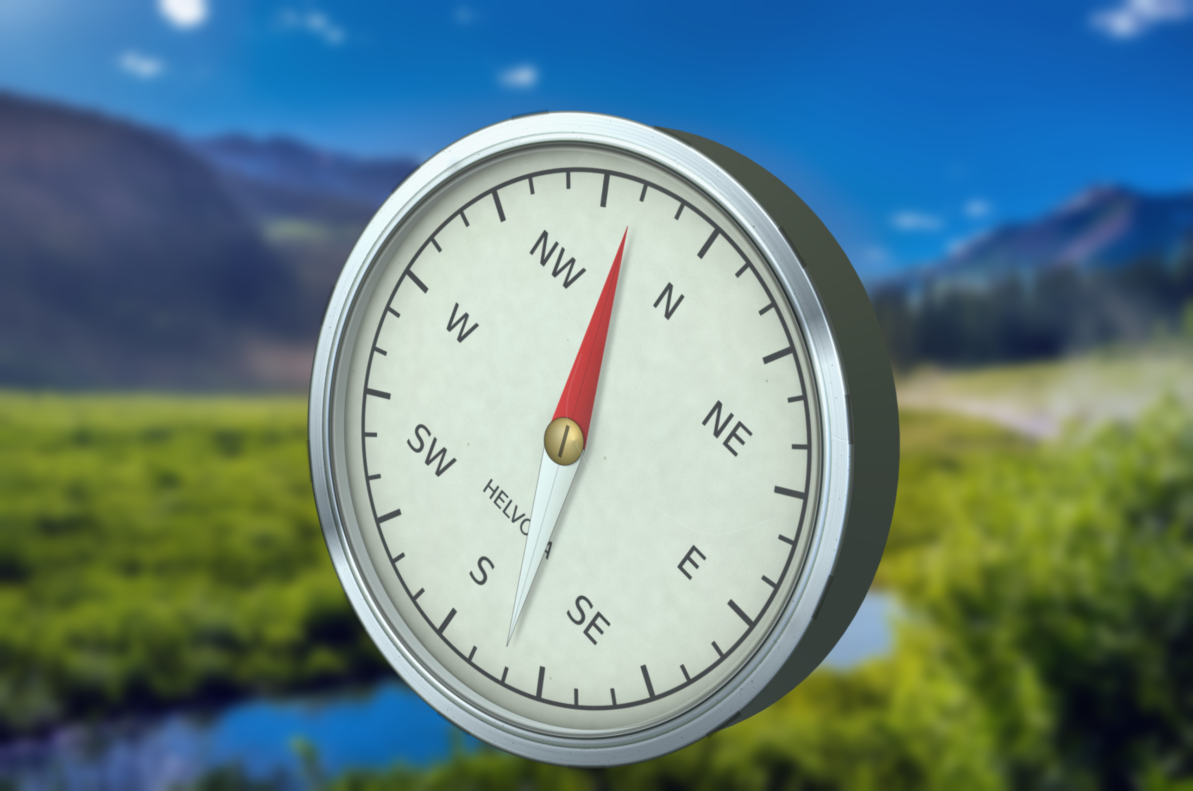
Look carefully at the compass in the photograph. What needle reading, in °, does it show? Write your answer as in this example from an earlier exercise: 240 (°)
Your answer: 340 (°)
